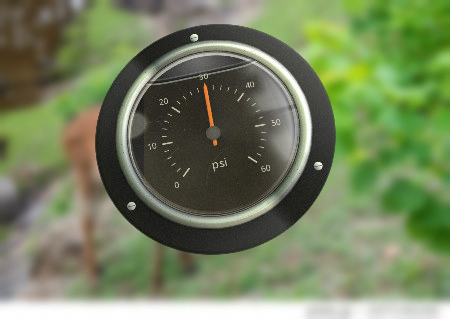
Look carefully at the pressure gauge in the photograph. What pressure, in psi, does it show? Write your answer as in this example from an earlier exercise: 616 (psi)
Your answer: 30 (psi)
